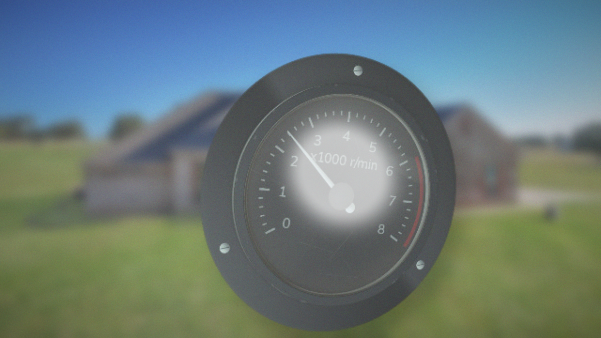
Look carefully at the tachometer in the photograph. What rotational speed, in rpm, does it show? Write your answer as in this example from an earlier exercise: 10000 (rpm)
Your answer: 2400 (rpm)
